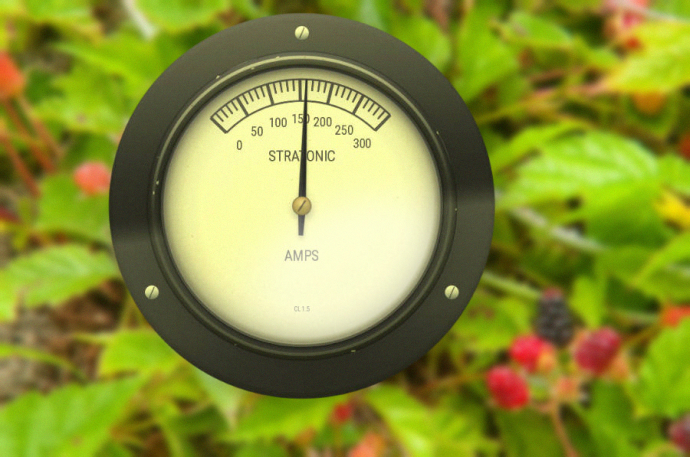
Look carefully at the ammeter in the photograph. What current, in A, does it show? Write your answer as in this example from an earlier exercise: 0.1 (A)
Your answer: 160 (A)
